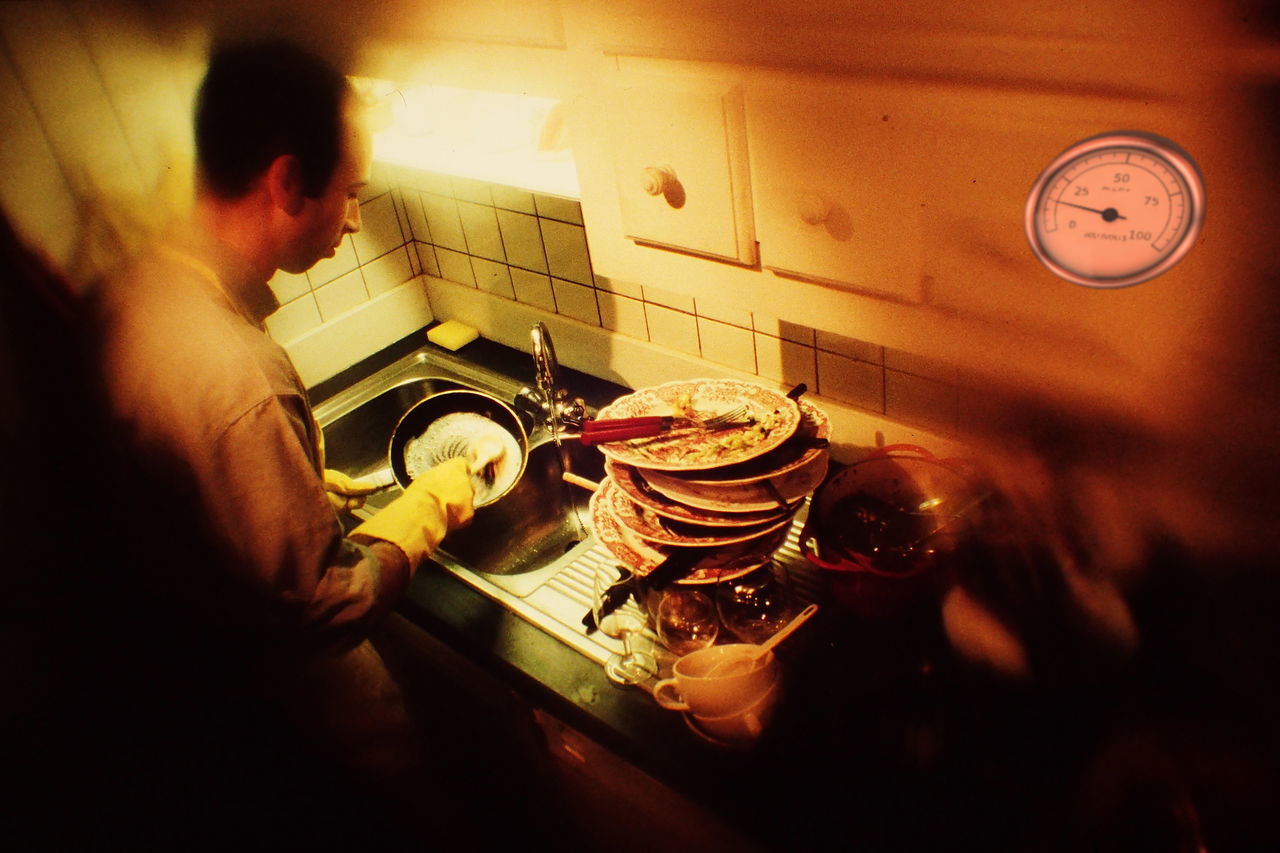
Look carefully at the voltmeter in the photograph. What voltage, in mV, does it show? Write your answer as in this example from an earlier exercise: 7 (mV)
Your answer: 15 (mV)
